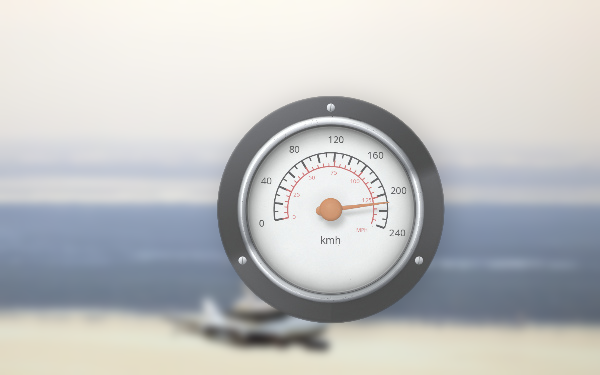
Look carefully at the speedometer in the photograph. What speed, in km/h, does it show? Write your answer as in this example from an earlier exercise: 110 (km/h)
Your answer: 210 (km/h)
